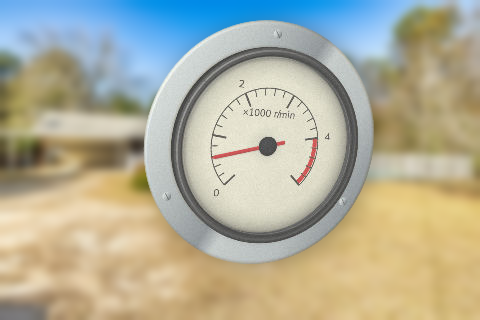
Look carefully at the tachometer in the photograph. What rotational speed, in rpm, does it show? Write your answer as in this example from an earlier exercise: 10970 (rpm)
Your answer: 600 (rpm)
